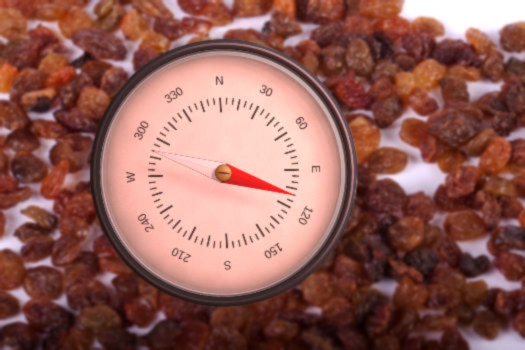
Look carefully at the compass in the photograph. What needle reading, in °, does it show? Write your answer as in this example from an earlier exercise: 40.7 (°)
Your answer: 110 (°)
